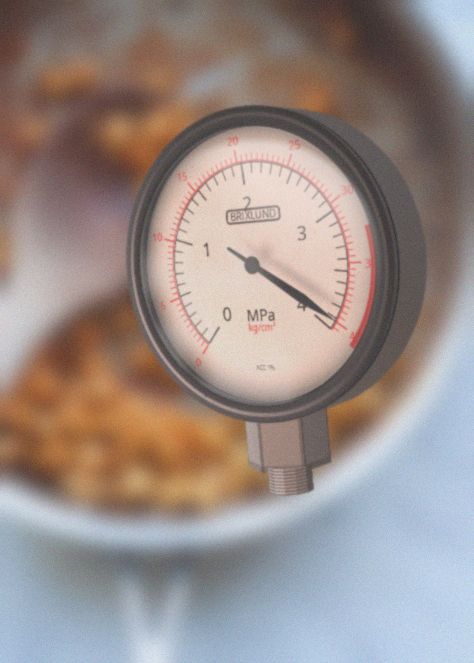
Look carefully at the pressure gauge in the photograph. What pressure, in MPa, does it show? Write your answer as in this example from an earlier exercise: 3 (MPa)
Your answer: 3.9 (MPa)
